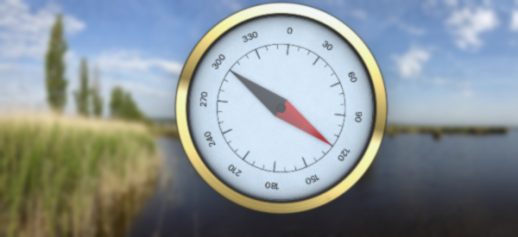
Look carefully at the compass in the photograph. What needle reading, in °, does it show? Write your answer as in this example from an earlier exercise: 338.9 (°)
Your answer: 120 (°)
